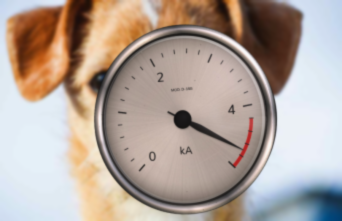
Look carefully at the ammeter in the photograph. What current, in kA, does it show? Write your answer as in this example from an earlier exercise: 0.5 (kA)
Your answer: 4.7 (kA)
